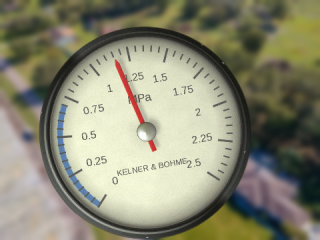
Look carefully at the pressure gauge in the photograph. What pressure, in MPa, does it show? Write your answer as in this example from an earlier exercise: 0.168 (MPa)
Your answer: 1.15 (MPa)
